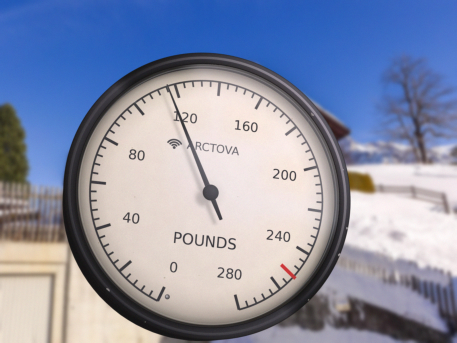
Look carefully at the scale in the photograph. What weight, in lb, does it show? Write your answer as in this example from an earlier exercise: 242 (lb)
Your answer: 116 (lb)
